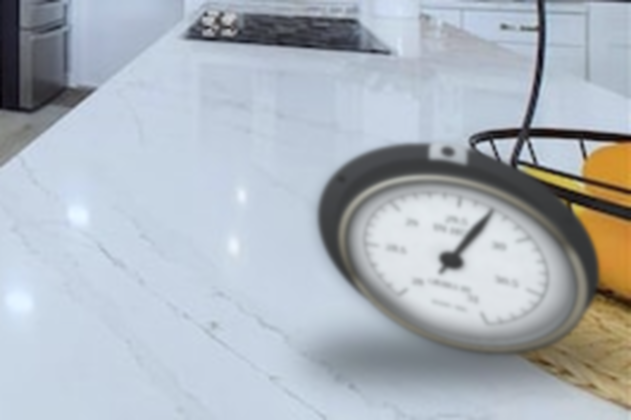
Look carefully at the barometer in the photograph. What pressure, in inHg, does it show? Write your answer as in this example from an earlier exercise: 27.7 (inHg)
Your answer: 29.7 (inHg)
